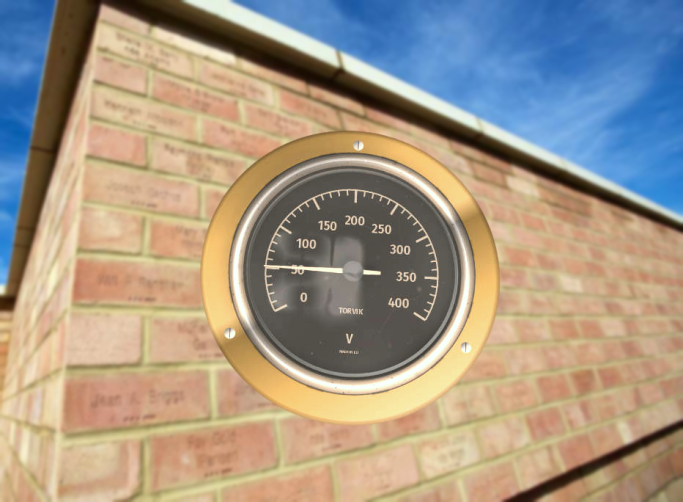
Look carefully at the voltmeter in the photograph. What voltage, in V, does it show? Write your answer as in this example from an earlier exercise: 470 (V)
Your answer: 50 (V)
